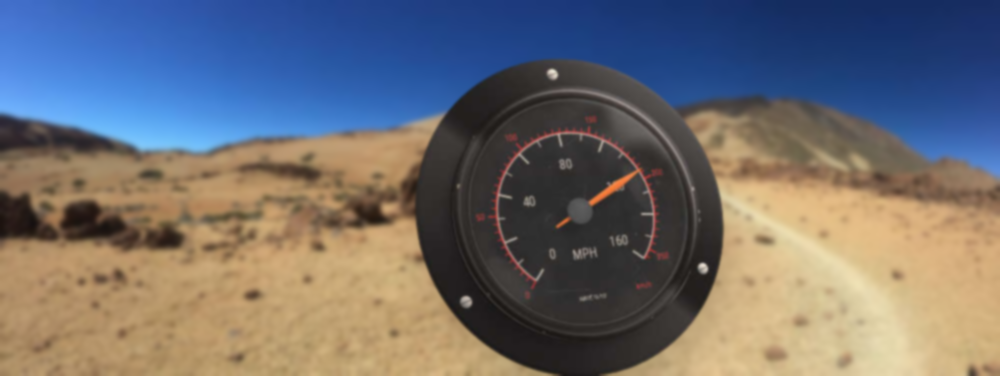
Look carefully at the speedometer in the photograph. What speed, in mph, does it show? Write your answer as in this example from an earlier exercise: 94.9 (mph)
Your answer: 120 (mph)
